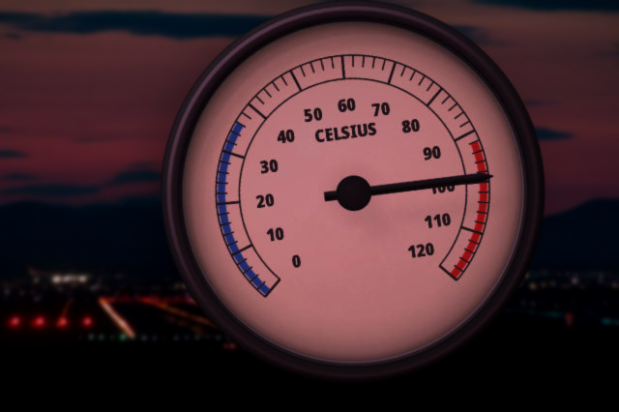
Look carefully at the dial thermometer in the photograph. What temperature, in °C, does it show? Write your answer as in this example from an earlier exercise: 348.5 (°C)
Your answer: 99 (°C)
